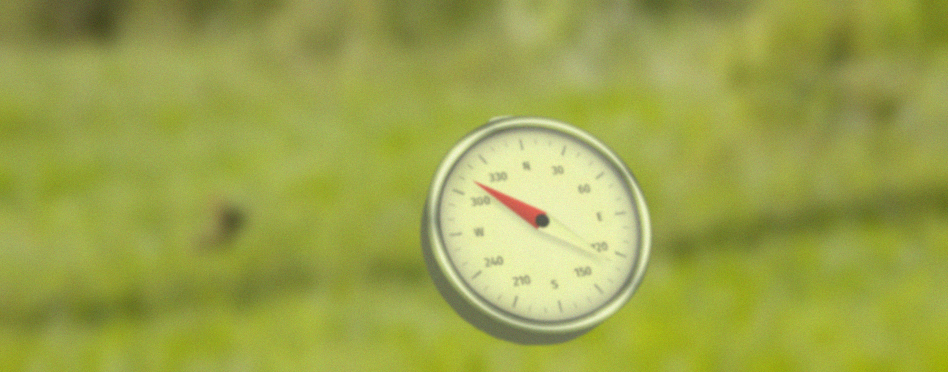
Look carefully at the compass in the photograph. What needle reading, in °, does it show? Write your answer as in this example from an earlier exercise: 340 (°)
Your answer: 310 (°)
